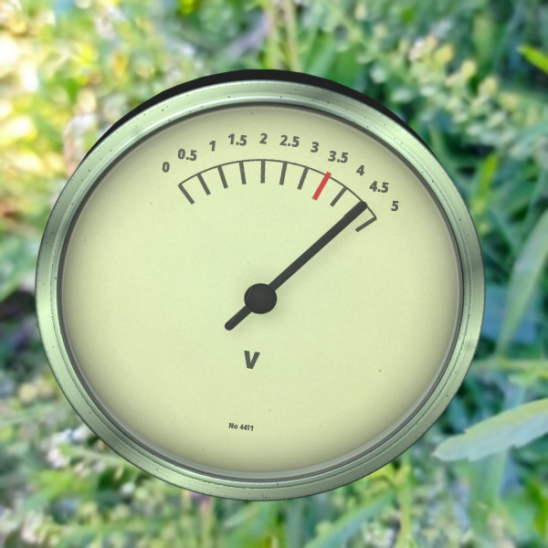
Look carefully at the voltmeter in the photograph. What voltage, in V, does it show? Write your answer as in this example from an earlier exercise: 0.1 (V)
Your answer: 4.5 (V)
